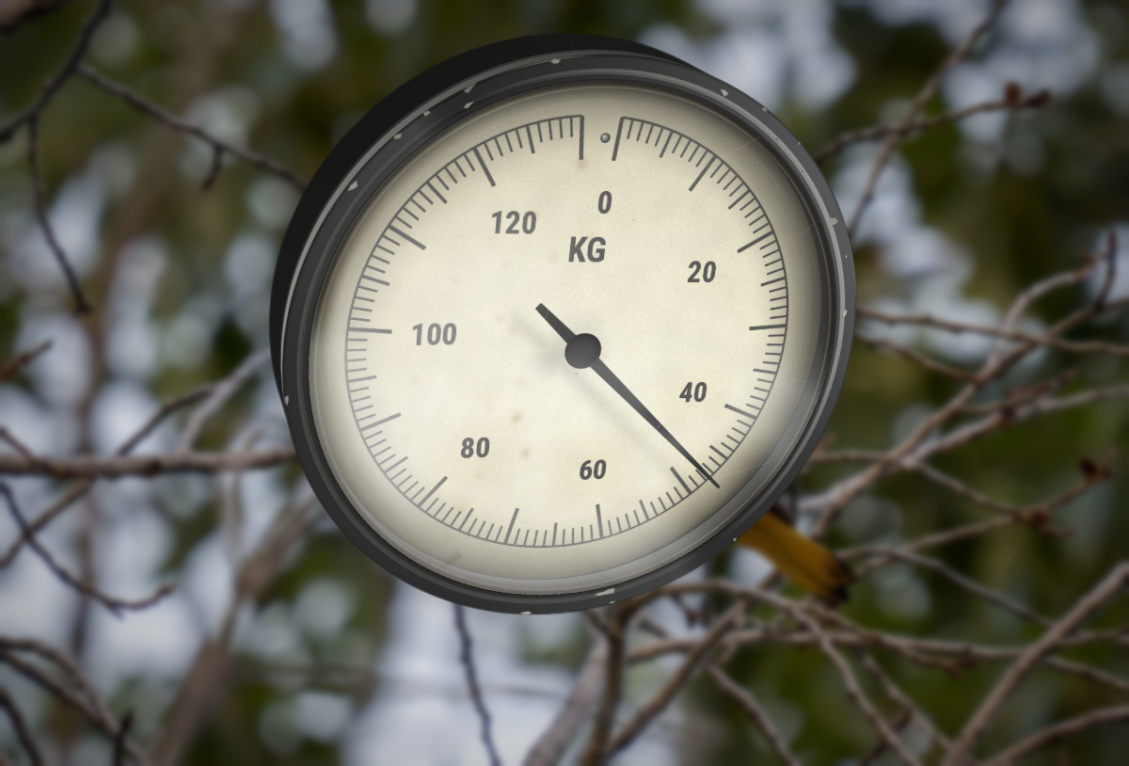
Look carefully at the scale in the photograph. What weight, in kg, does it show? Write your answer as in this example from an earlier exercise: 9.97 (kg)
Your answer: 47.5 (kg)
